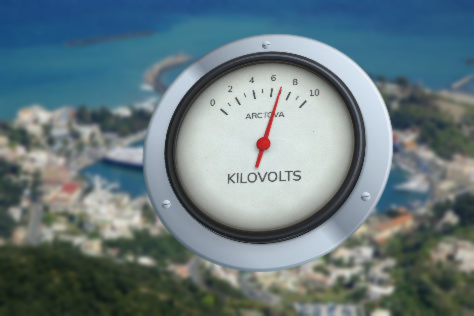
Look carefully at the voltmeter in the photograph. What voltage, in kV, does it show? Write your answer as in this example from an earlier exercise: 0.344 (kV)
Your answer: 7 (kV)
